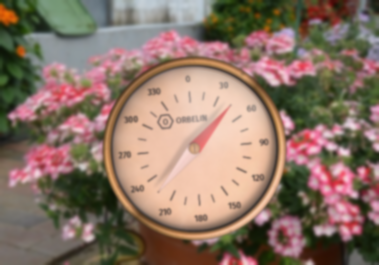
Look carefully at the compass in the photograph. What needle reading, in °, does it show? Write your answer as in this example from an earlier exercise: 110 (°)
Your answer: 45 (°)
